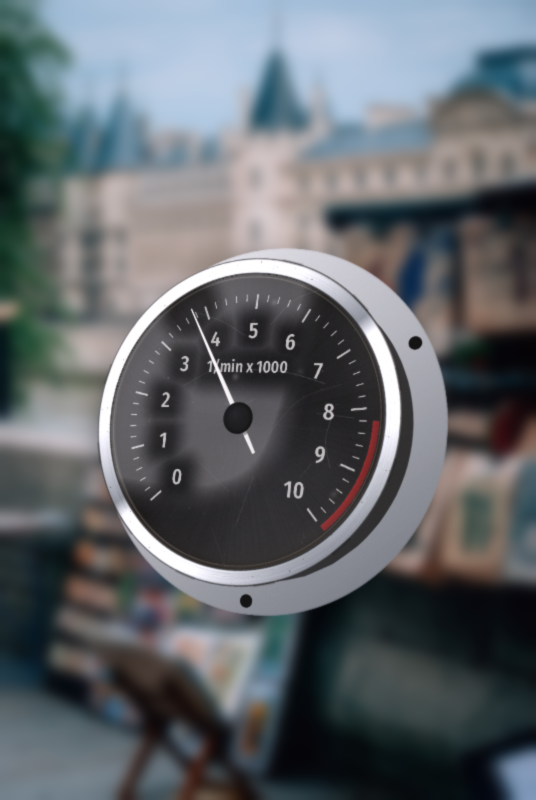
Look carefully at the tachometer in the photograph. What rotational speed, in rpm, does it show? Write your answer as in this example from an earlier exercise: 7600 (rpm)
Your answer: 3800 (rpm)
